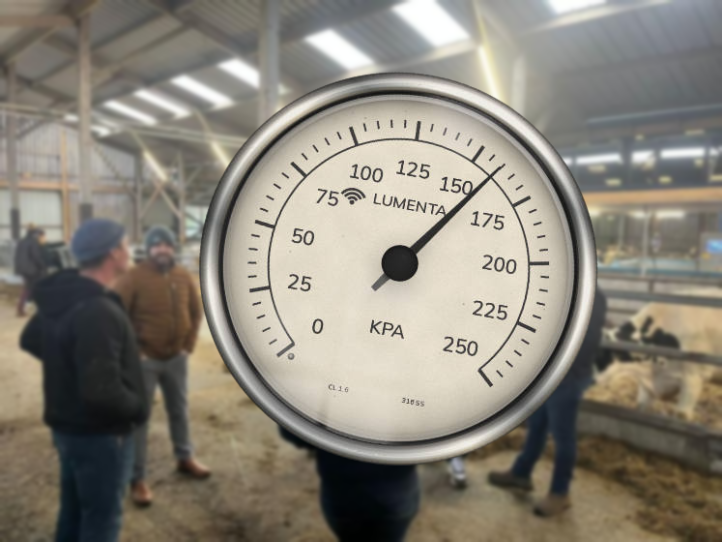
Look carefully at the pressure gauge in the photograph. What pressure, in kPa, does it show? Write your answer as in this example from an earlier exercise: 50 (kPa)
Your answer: 160 (kPa)
